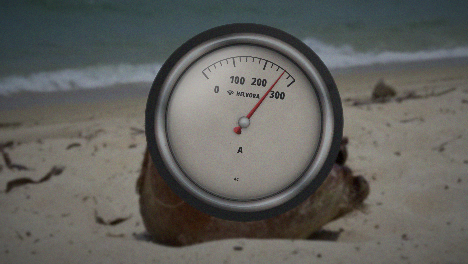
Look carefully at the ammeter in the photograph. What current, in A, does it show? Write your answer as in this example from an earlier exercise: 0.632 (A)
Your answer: 260 (A)
